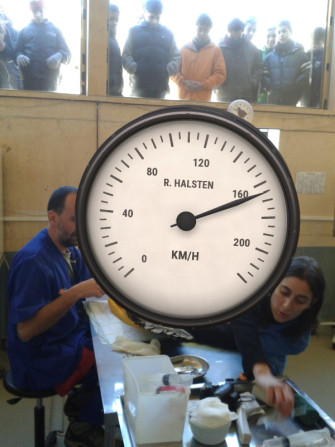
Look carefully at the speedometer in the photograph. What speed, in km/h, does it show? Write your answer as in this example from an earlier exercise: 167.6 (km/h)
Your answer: 165 (km/h)
